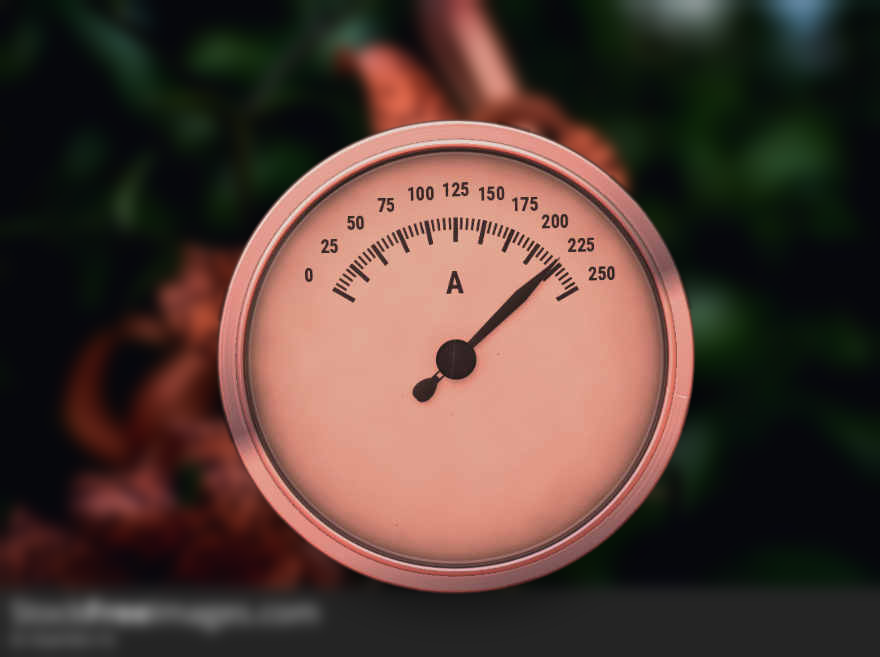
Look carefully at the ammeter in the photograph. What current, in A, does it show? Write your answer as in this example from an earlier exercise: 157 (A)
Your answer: 220 (A)
